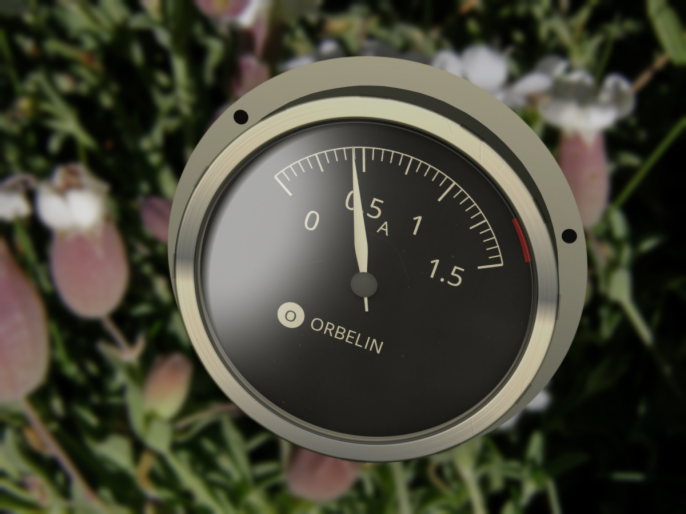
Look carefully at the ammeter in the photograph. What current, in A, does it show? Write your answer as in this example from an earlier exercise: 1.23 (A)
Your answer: 0.45 (A)
